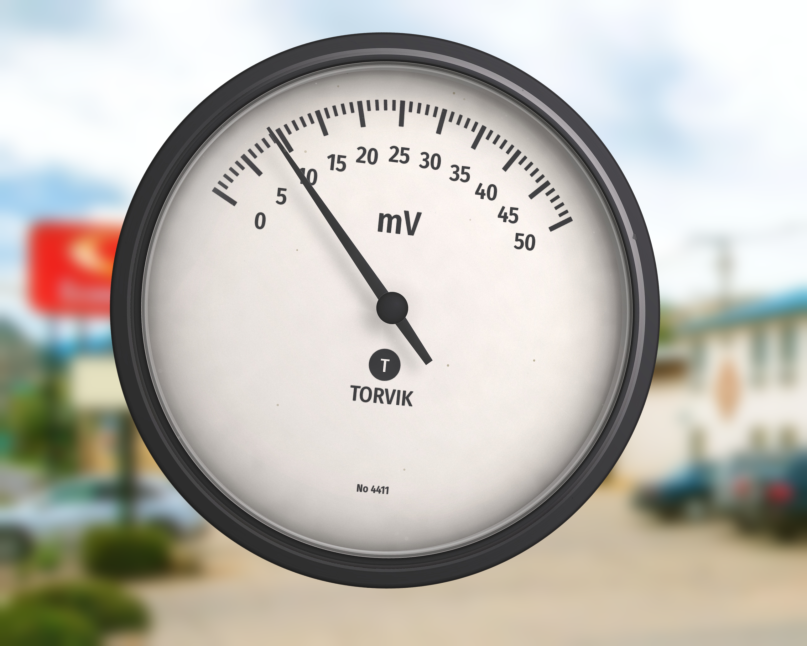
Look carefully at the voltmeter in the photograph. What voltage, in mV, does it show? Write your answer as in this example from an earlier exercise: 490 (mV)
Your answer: 9 (mV)
